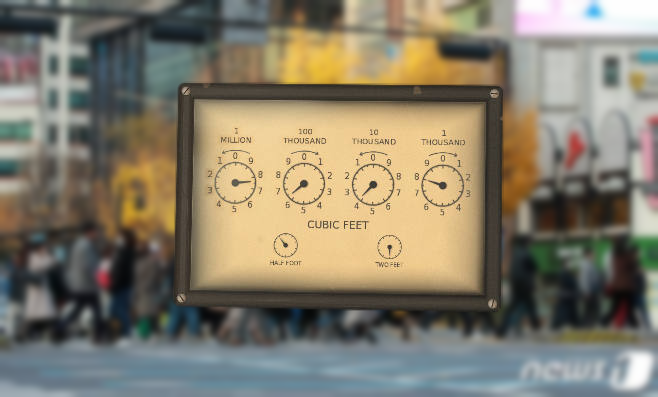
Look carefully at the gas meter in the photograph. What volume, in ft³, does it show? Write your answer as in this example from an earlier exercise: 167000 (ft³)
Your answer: 763800 (ft³)
